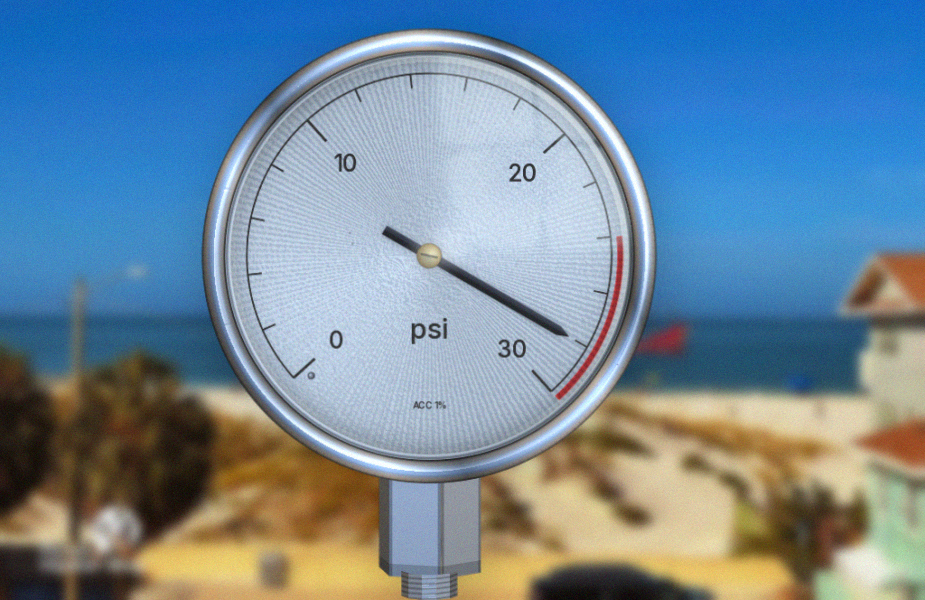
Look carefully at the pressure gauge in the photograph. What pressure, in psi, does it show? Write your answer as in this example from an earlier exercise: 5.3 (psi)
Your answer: 28 (psi)
